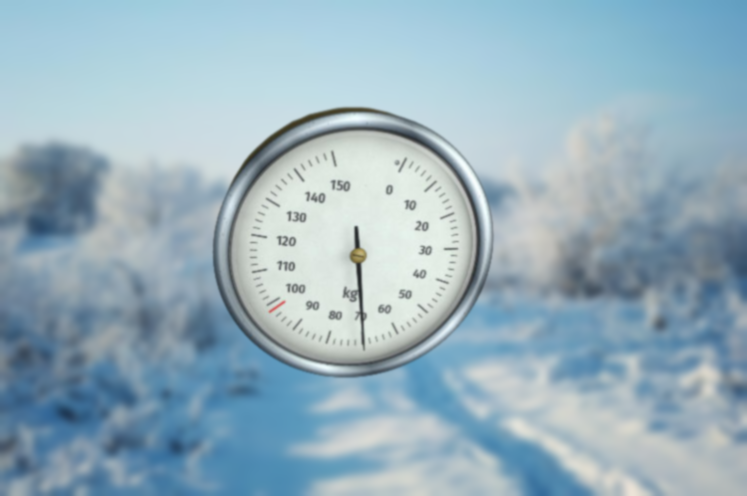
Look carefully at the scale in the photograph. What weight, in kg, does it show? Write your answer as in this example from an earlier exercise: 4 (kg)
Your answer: 70 (kg)
